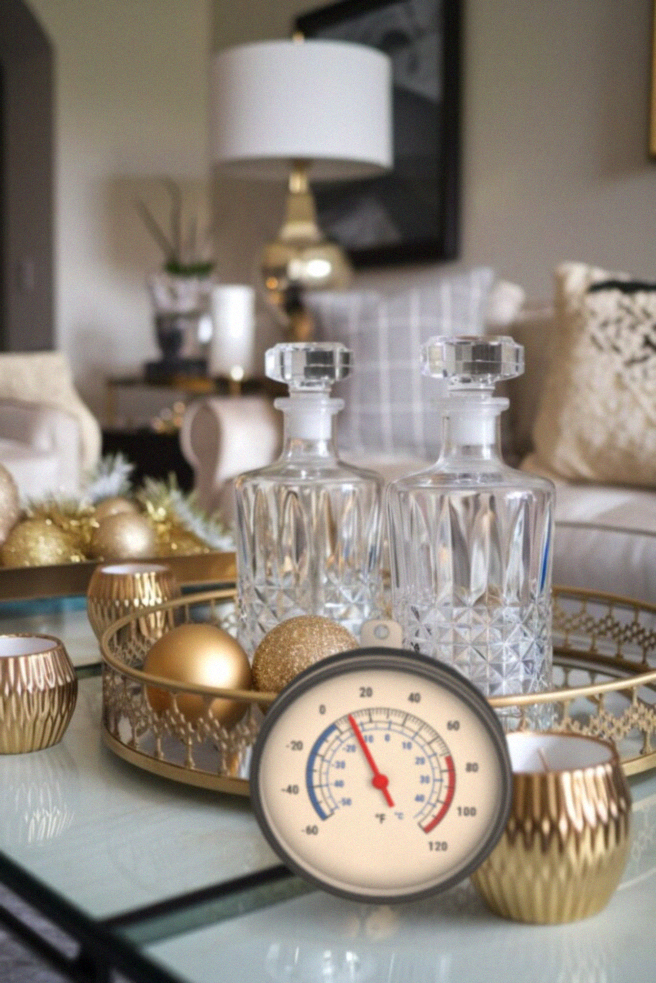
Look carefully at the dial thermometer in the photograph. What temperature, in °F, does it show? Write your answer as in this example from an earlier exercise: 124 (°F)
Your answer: 10 (°F)
